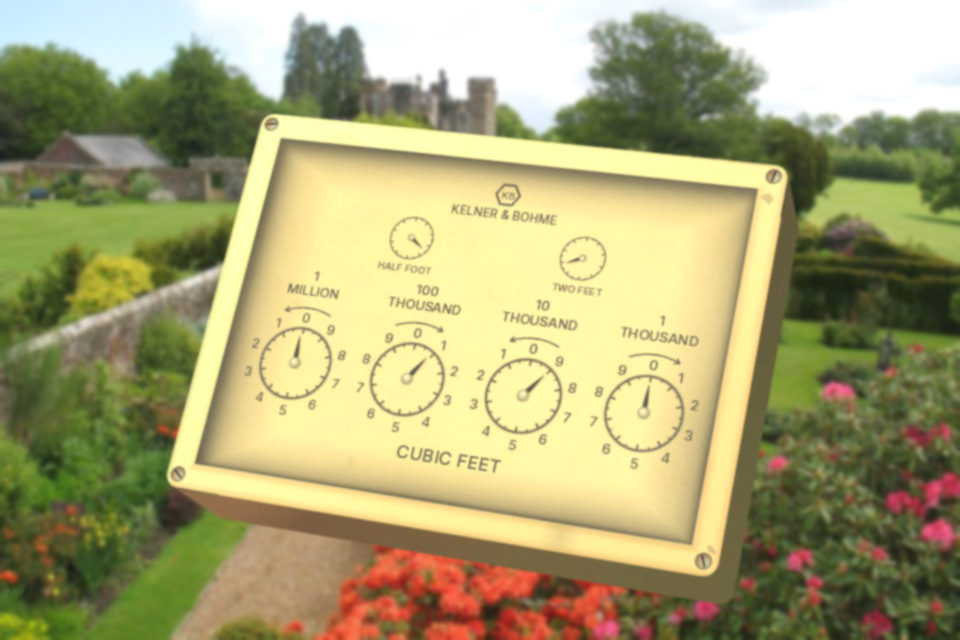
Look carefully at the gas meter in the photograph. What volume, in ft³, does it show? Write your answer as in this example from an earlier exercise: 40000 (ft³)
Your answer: 9000 (ft³)
